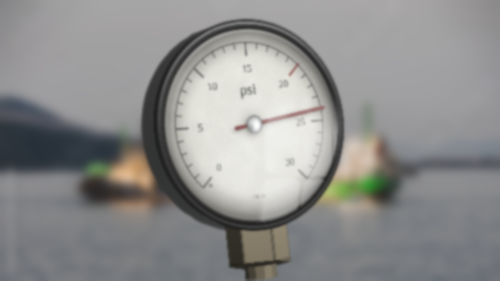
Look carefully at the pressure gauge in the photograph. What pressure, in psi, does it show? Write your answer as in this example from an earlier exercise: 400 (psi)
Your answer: 24 (psi)
